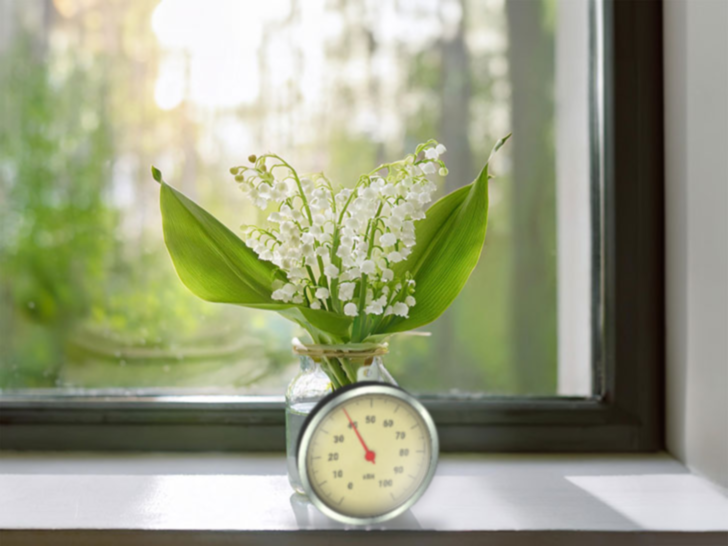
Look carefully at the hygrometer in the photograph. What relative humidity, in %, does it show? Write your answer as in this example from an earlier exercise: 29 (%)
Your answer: 40 (%)
